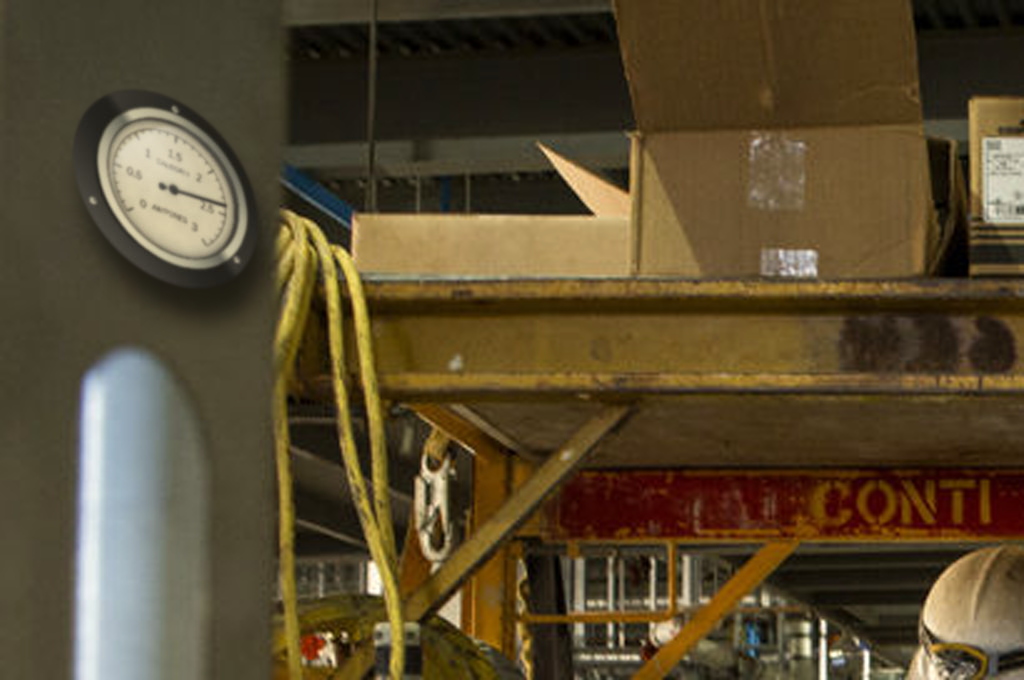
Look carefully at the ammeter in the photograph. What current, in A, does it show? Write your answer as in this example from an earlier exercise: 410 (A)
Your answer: 2.4 (A)
